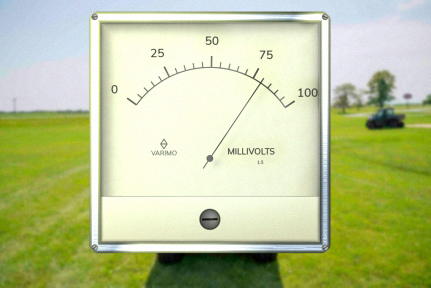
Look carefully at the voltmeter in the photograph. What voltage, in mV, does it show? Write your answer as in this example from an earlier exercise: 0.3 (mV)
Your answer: 80 (mV)
